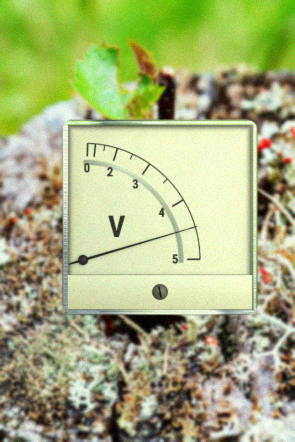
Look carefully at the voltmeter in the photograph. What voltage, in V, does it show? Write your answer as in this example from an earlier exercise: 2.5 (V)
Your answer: 4.5 (V)
